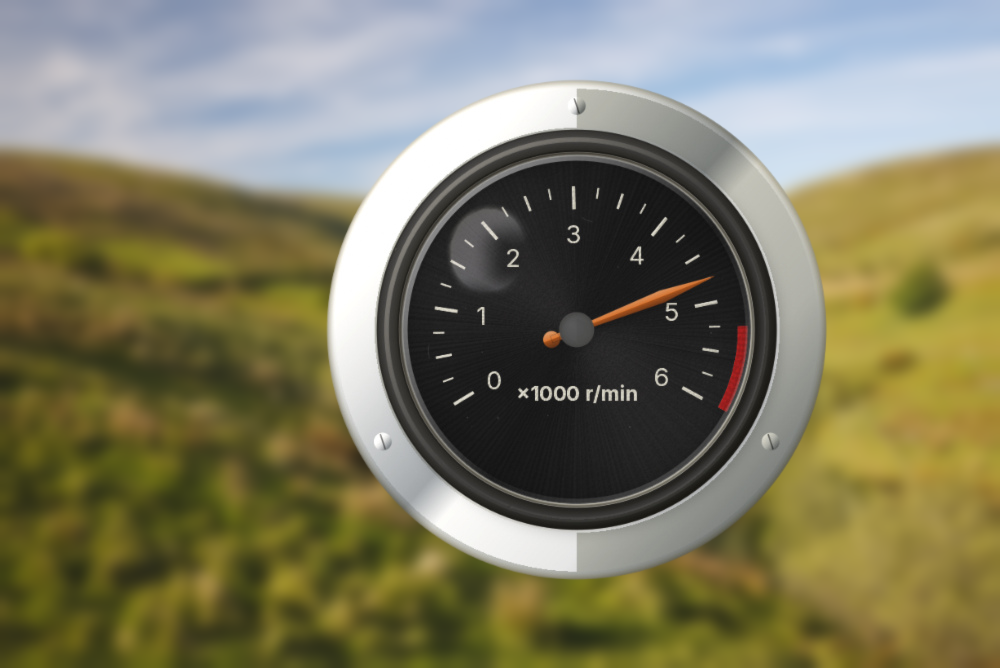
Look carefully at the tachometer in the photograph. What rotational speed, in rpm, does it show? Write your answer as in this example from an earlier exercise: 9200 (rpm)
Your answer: 4750 (rpm)
